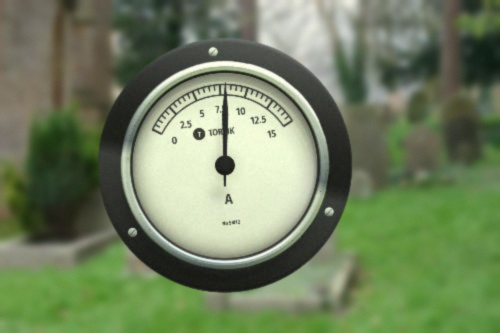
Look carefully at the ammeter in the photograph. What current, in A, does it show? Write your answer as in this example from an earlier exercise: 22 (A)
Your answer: 8 (A)
